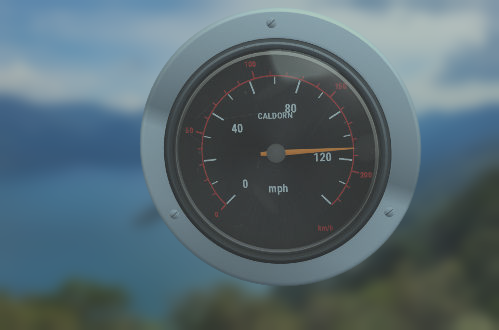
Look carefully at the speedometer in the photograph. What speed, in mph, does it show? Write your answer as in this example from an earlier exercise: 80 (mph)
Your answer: 115 (mph)
